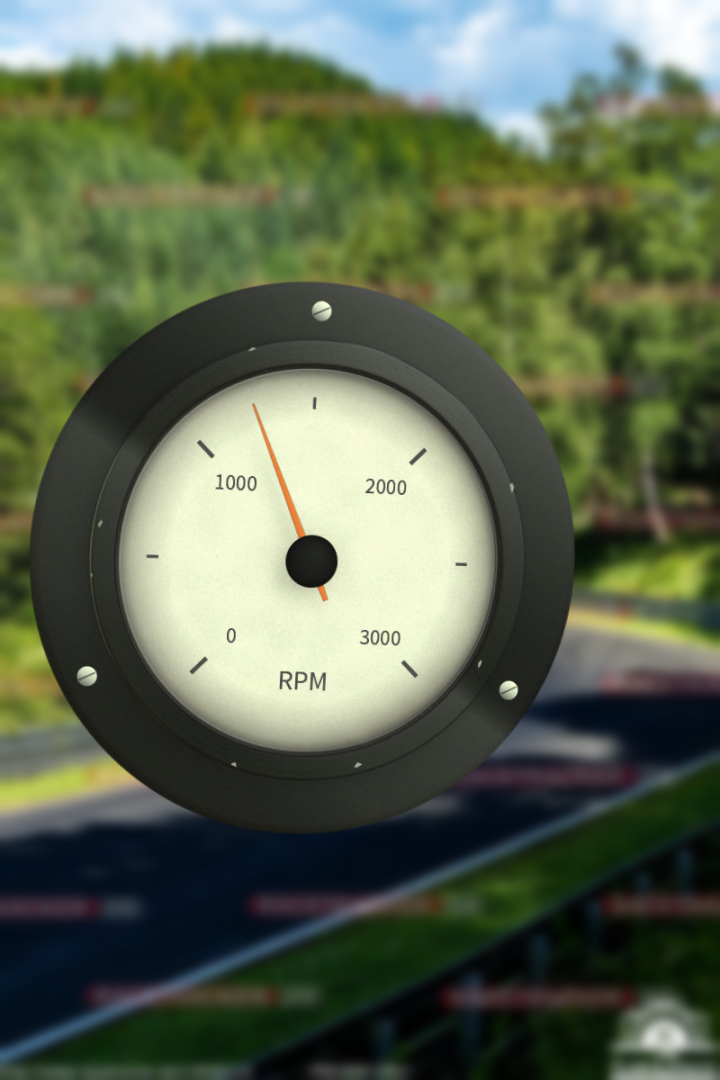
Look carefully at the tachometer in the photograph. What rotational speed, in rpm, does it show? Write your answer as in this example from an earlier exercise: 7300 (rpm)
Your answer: 1250 (rpm)
